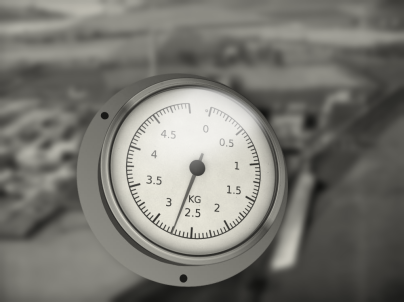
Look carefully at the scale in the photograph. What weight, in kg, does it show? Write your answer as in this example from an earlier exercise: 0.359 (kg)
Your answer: 2.75 (kg)
